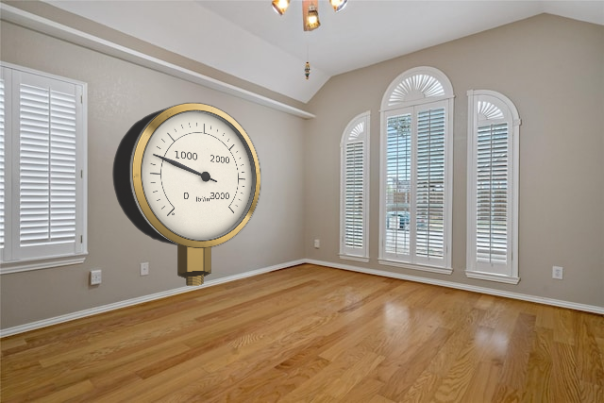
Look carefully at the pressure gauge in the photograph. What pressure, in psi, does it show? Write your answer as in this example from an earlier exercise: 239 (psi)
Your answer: 700 (psi)
